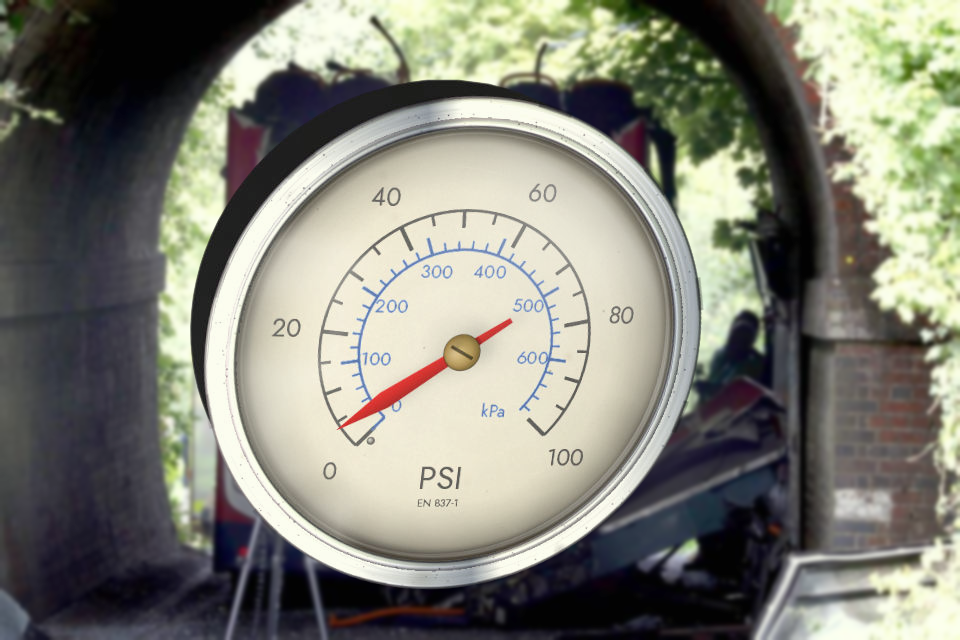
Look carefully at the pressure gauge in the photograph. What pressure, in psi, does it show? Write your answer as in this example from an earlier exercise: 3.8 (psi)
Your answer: 5 (psi)
